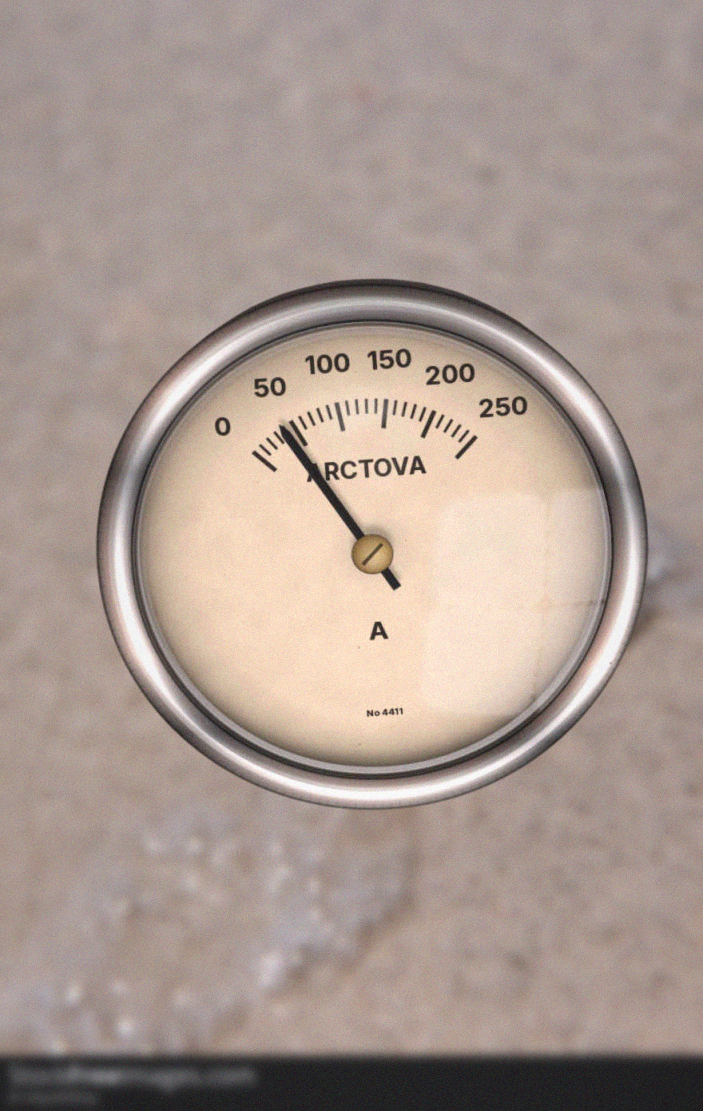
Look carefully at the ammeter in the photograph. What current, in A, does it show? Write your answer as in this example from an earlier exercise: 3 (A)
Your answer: 40 (A)
